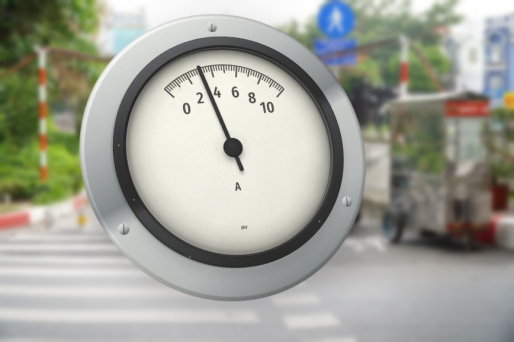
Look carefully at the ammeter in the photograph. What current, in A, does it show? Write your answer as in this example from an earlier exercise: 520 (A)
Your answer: 3 (A)
